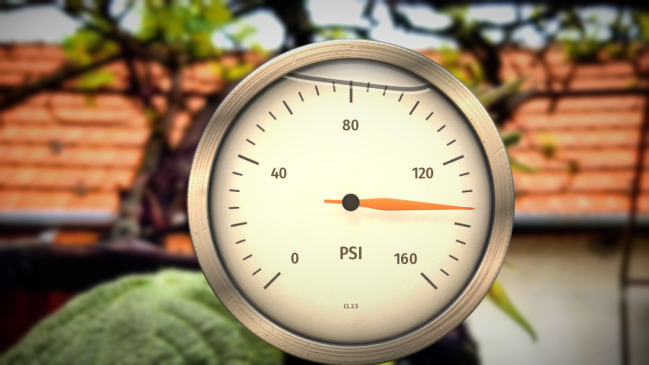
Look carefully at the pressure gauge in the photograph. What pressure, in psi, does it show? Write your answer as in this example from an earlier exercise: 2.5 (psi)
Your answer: 135 (psi)
